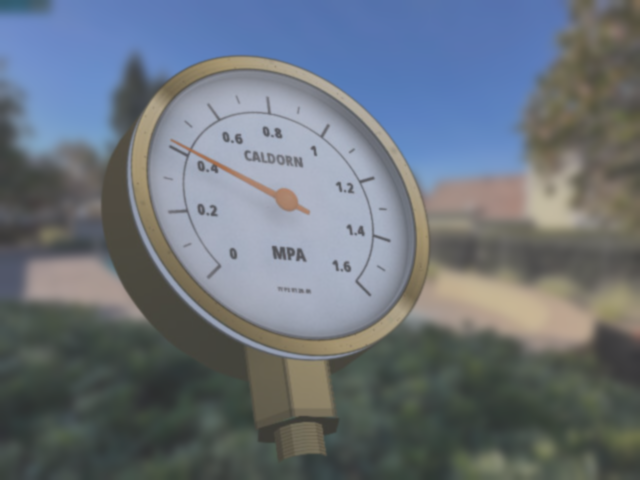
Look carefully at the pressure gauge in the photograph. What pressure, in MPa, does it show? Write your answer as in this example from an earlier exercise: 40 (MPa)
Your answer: 0.4 (MPa)
